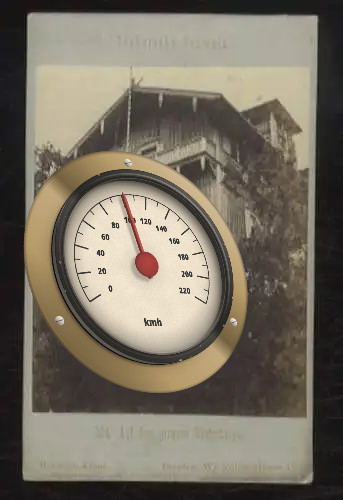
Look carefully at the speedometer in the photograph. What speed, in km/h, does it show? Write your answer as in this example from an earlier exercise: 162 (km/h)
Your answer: 100 (km/h)
